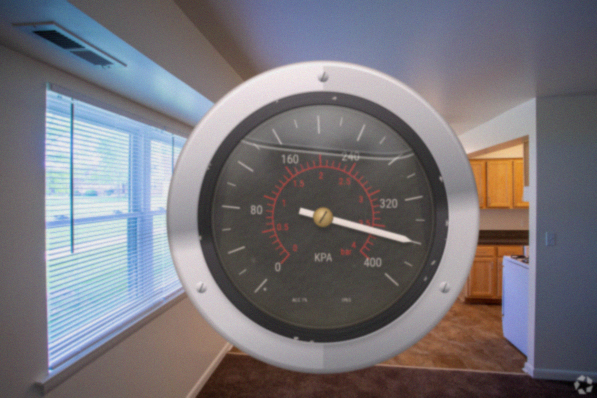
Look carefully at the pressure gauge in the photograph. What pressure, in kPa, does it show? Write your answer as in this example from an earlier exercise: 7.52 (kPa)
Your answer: 360 (kPa)
